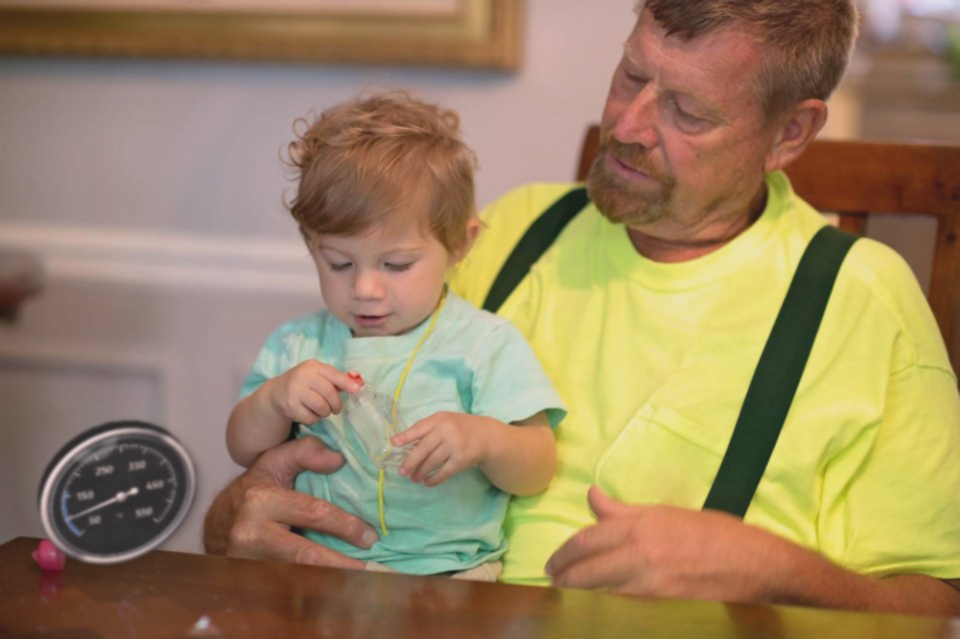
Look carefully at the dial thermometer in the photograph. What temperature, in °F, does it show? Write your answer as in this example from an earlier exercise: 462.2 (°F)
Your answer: 100 (°F)
